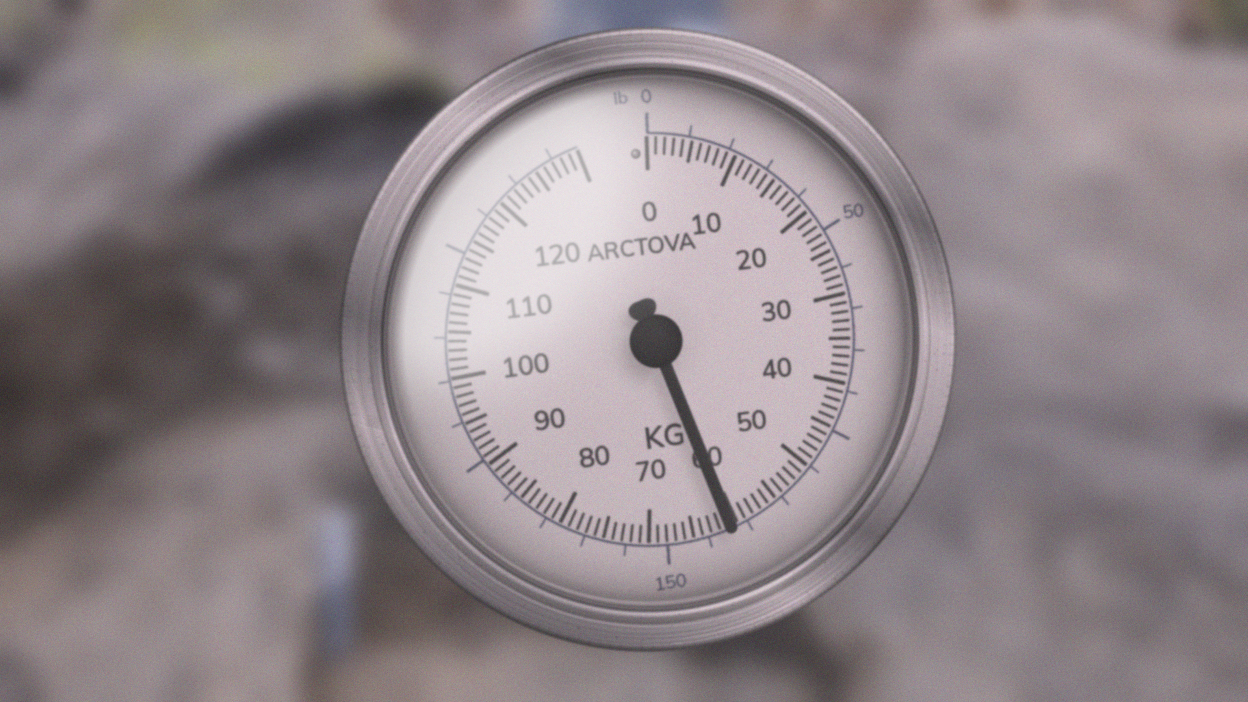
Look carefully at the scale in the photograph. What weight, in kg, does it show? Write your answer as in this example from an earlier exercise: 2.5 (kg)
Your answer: 61 (kg)
